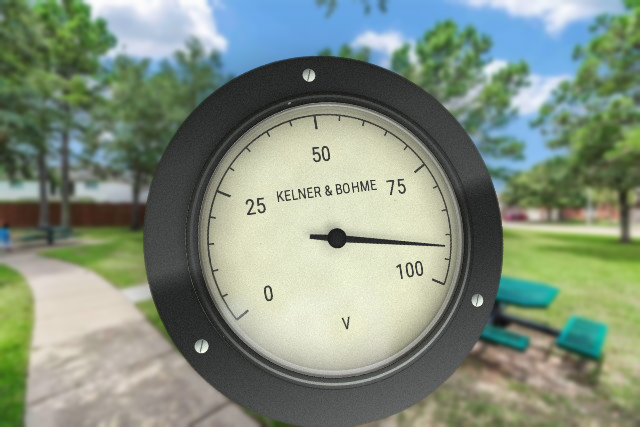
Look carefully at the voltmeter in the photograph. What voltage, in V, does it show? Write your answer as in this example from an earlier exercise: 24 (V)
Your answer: 92.5 (V)
